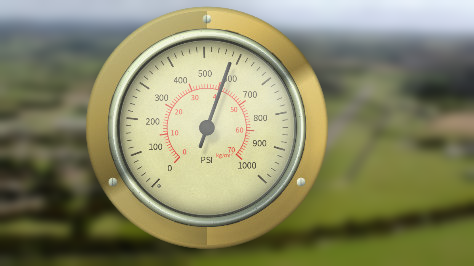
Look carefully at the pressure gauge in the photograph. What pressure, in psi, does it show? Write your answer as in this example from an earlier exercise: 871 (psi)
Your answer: 580 (psi)
